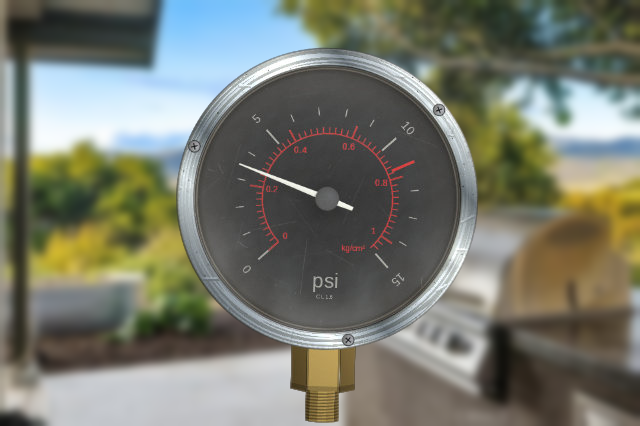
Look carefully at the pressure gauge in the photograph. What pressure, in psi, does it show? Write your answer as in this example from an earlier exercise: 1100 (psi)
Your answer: 3.5 (psi)
